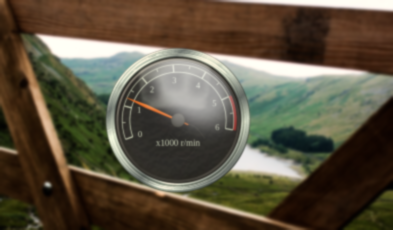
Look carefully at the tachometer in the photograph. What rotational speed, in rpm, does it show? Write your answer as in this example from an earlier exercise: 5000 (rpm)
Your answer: 1250 (rpm)
